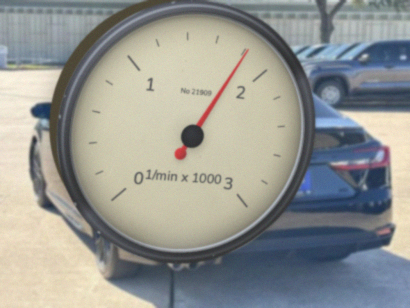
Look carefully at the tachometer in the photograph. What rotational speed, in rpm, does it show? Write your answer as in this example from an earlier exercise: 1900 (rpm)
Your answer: 1800 (rpm)
